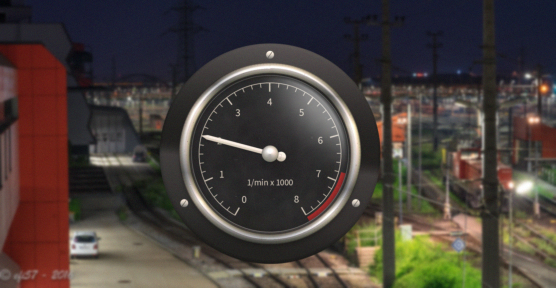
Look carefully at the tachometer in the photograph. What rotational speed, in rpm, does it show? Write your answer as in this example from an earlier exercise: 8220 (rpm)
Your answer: 2000 (rpm)
